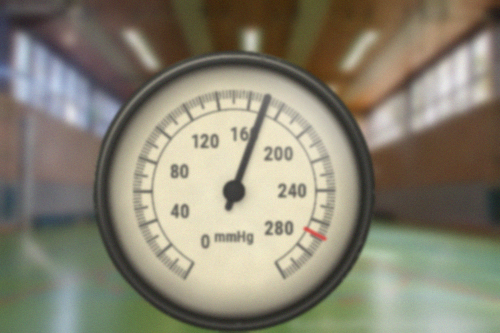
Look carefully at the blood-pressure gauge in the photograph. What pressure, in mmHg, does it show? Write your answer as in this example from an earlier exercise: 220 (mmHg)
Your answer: 170 (mmHg)
